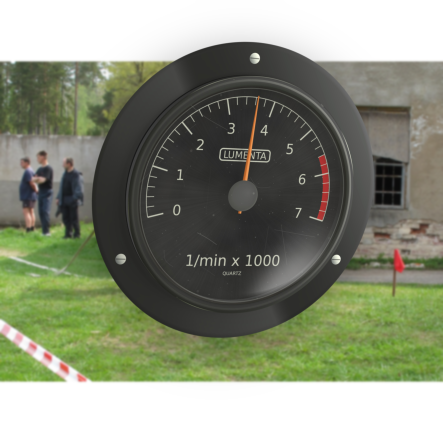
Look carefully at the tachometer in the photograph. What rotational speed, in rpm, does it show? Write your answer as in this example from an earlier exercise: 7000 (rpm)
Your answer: 3600 (rpm)
